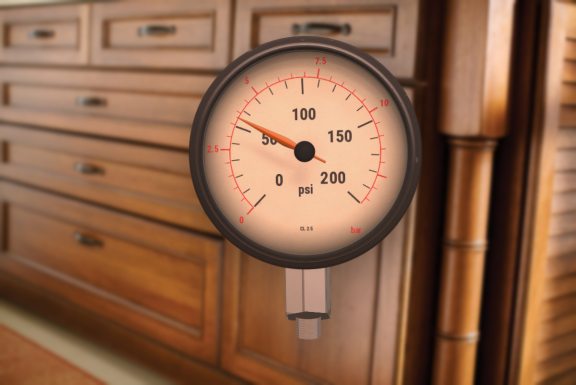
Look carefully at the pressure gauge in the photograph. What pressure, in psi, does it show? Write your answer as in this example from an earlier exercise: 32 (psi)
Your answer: 55 (psi)
